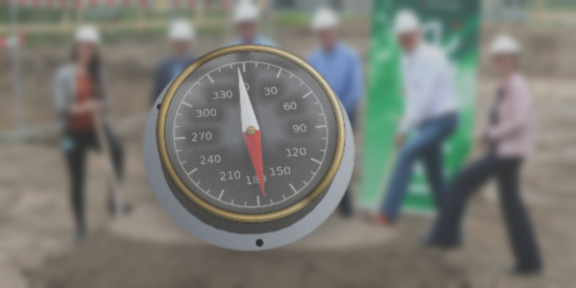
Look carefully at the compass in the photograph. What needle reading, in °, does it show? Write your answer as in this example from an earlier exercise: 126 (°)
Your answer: 175 (°)
